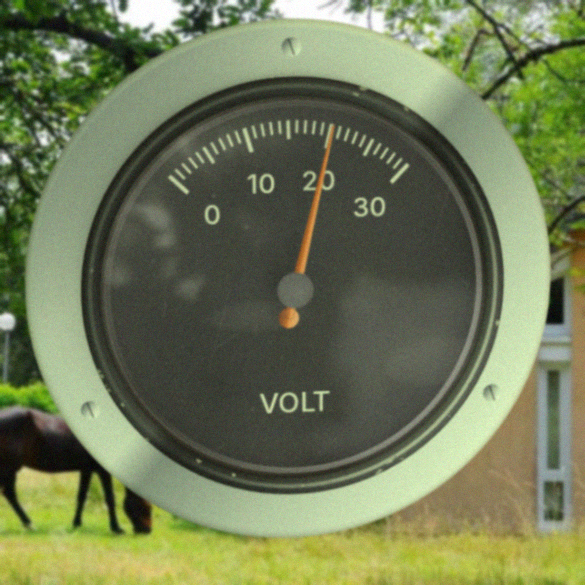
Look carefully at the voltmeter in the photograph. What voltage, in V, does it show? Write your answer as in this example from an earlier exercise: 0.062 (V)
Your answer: 20 (V)
